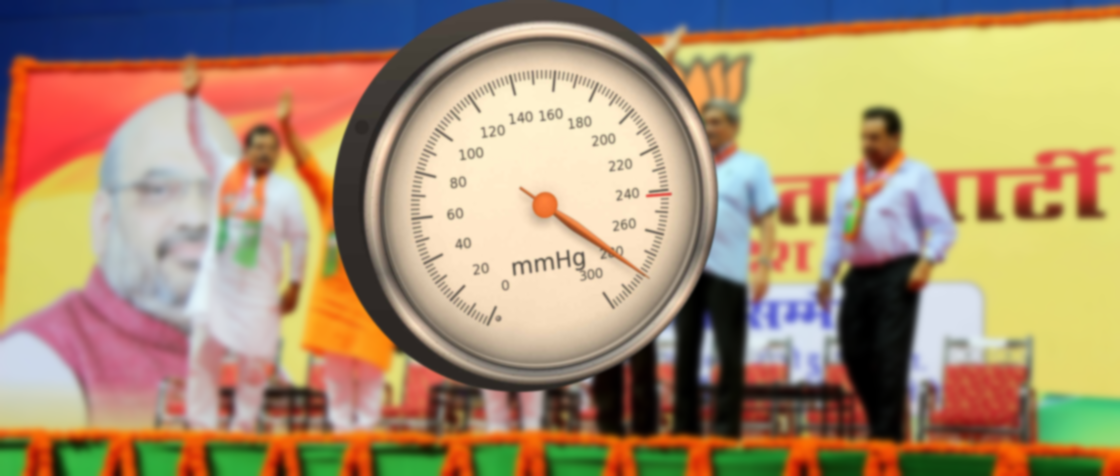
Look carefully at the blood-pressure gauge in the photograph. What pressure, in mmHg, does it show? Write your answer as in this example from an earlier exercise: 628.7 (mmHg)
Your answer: 280 (mmHg)
